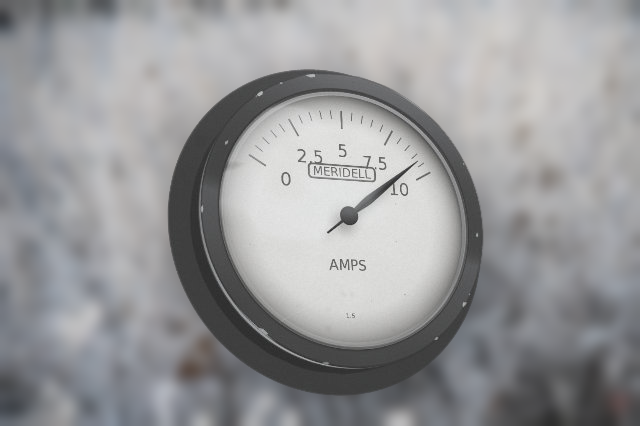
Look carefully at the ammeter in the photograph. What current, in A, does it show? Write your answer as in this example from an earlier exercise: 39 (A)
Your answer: 9.25 (A)
